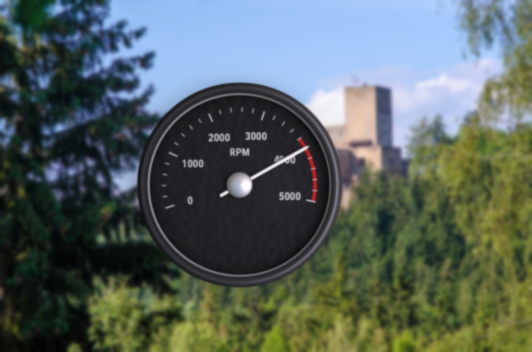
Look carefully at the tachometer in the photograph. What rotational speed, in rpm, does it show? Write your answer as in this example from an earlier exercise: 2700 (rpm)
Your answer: 4000 (rpm)
